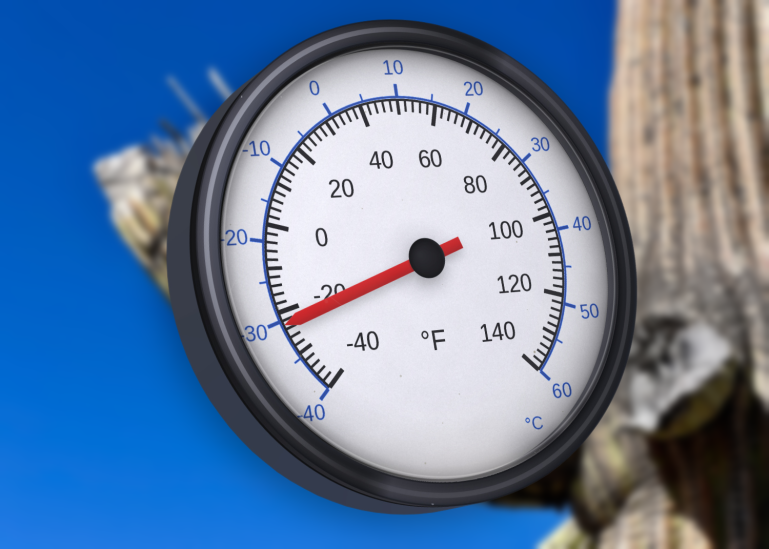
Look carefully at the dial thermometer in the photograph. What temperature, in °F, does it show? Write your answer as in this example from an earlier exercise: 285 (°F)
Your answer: -23 (°F)
